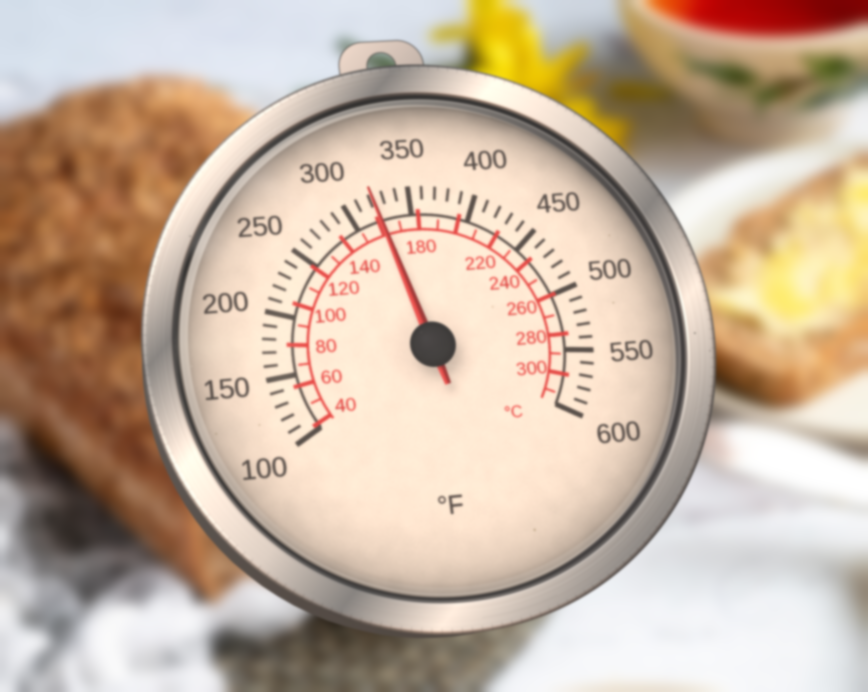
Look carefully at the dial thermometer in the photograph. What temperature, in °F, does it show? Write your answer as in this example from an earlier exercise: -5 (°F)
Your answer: 320 (°F)
